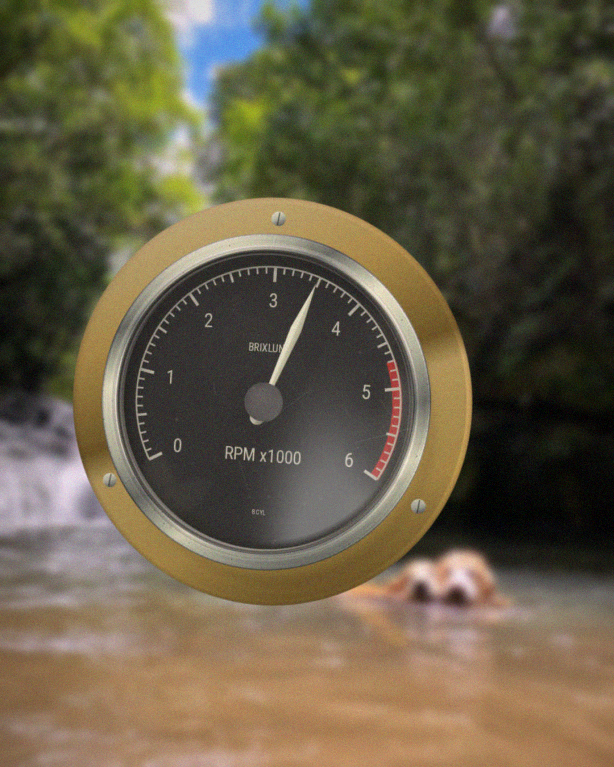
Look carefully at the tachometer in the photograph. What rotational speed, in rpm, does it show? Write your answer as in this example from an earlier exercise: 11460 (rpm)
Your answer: 3500 (rpm)
